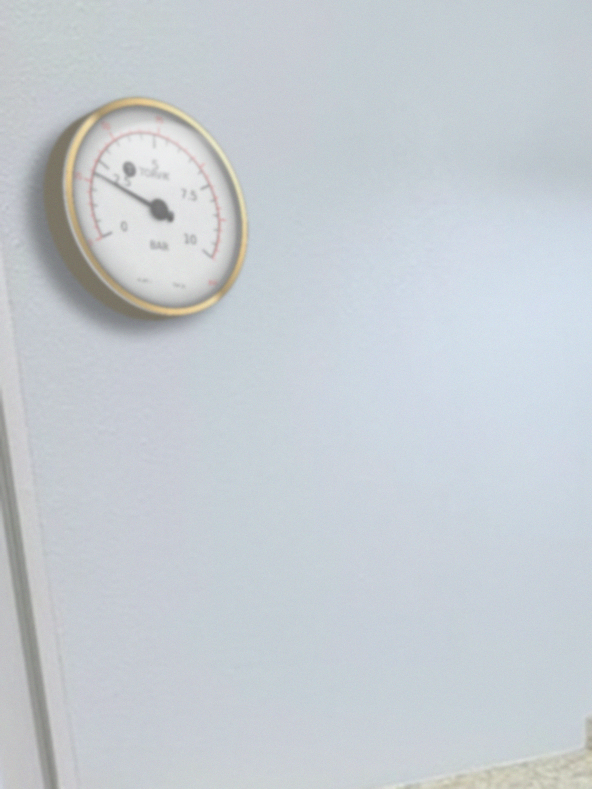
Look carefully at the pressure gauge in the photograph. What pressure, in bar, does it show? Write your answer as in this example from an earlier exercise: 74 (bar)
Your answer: 2 (bar)
